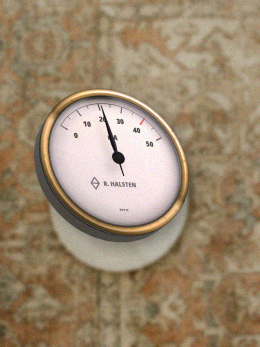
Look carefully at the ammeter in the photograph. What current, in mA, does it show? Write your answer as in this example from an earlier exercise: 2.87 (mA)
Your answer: 20 (mA)
